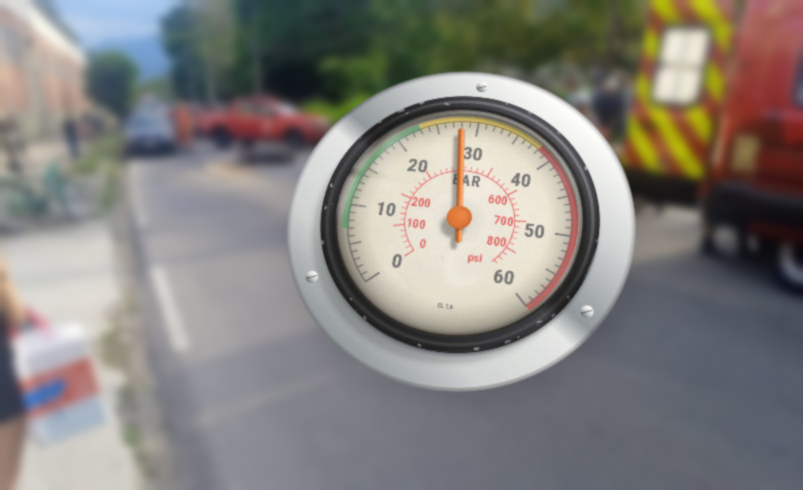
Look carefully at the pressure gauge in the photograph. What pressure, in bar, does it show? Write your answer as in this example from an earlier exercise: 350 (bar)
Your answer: 28 (bar)
